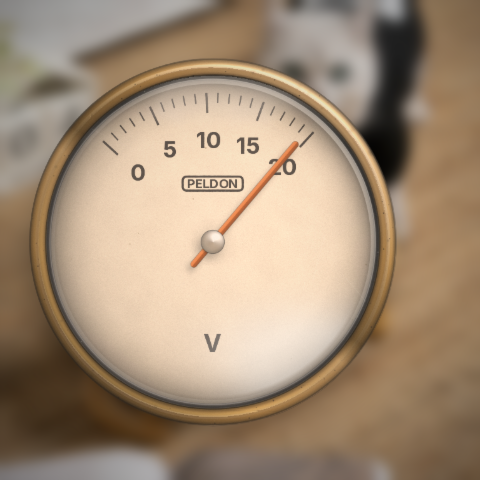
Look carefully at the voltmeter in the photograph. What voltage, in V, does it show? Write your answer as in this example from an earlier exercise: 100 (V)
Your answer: 19.5 (V)
